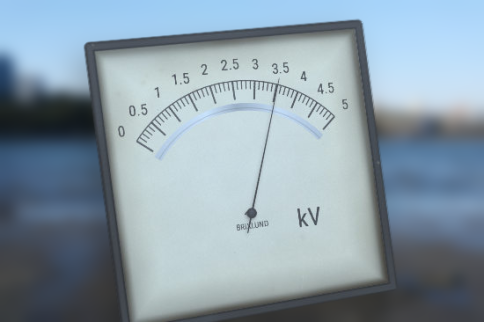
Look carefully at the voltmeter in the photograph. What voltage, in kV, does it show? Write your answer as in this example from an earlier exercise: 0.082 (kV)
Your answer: 3.5 (kV)
